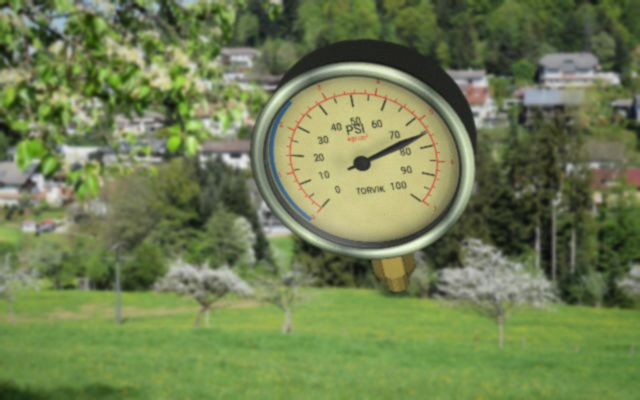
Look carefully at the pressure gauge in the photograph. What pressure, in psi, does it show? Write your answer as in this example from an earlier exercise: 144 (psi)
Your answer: 75 (psi)
